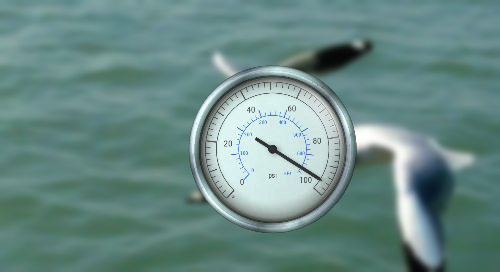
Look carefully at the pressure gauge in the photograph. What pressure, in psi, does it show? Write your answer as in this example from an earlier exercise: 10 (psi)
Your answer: 96 (psi)
